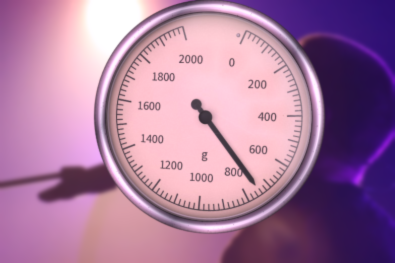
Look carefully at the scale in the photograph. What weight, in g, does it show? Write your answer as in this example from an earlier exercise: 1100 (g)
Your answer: 740 (g)
